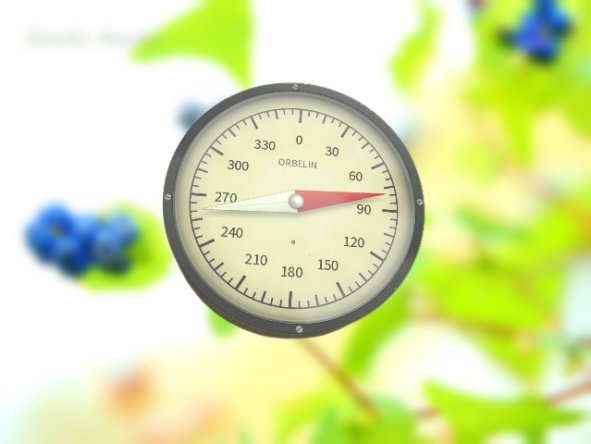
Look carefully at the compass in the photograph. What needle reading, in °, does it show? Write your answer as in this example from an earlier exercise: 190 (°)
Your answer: 80 (°)
